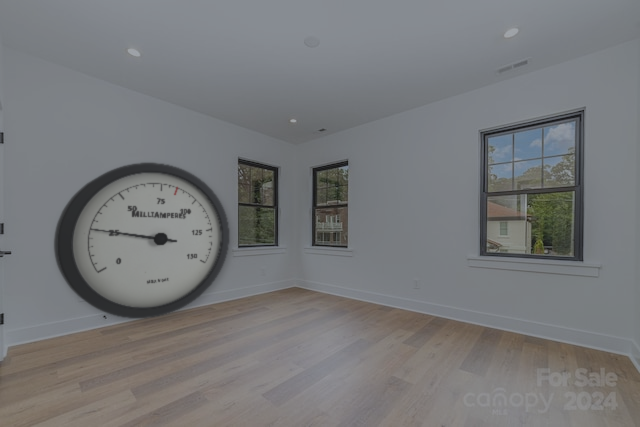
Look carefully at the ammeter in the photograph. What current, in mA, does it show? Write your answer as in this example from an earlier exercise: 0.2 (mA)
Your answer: 25 (mA)
